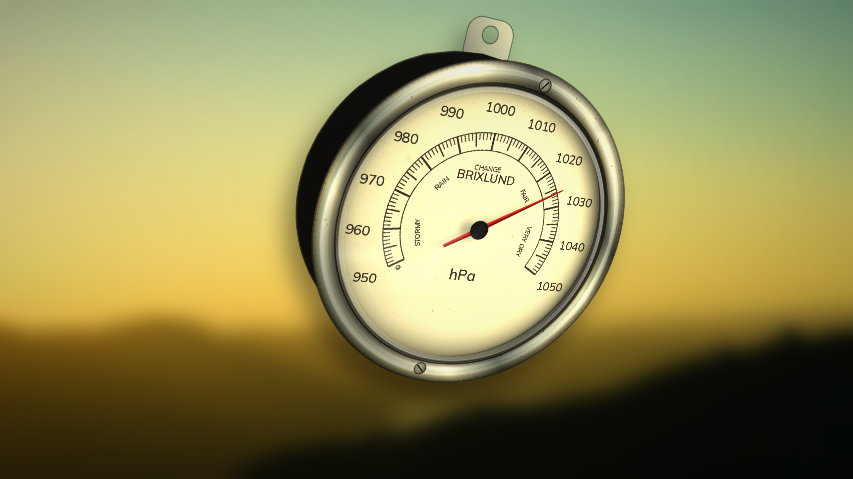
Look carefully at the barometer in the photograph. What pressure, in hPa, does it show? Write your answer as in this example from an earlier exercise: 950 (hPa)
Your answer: 1025 (hPa)
